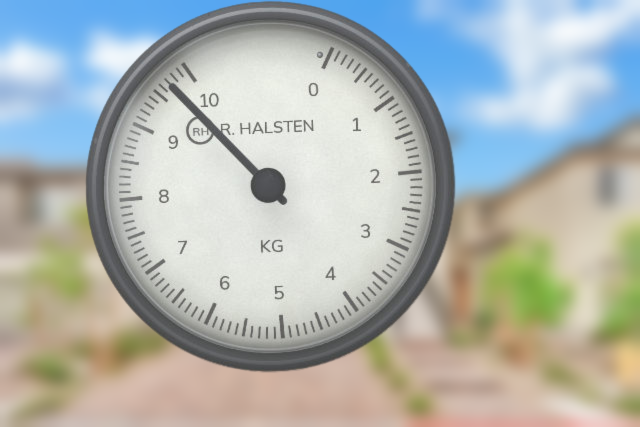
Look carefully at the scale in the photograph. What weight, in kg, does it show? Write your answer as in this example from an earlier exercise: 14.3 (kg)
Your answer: 9.7 (kg)
